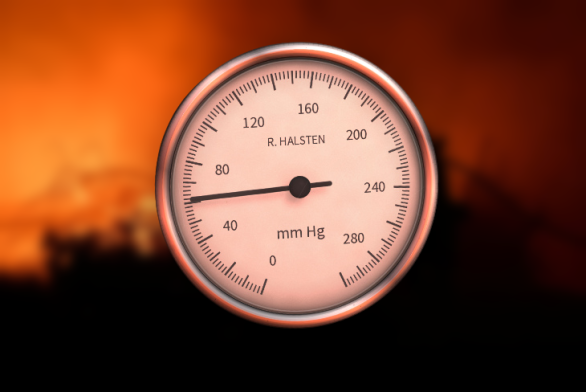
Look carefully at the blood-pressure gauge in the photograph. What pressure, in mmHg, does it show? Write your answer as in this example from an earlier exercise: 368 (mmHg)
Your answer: 62 (mmHg)
